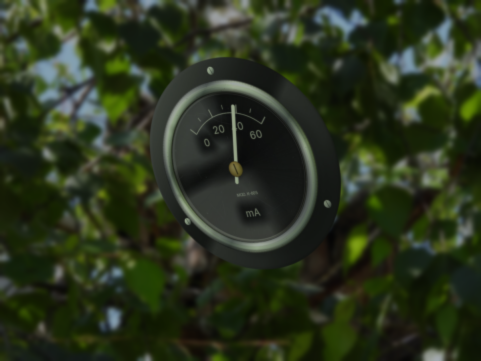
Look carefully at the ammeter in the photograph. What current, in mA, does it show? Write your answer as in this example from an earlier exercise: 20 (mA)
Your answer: 40 (mA)
